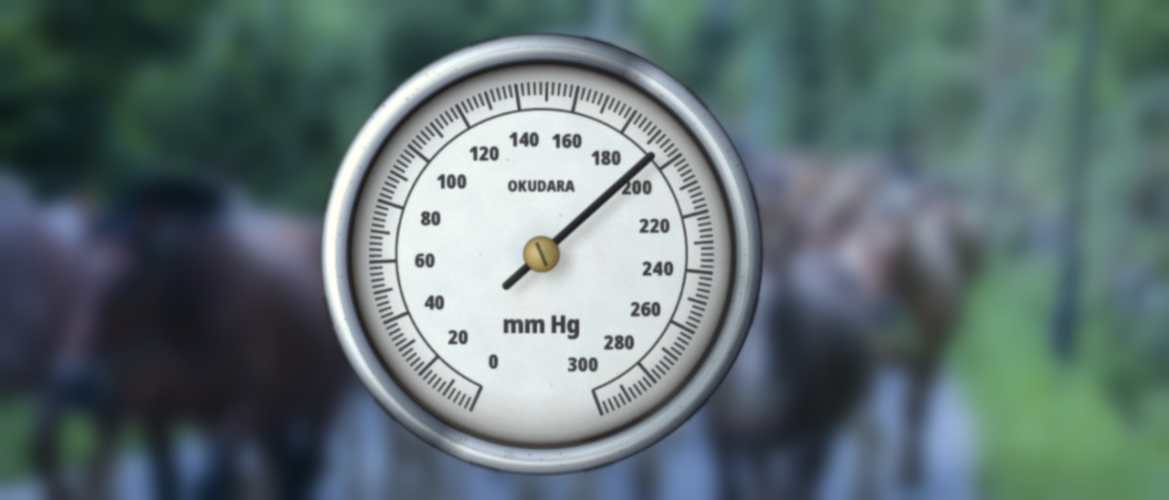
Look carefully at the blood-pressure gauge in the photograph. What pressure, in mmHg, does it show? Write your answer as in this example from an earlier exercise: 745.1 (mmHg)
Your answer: 194 (mmHg)
